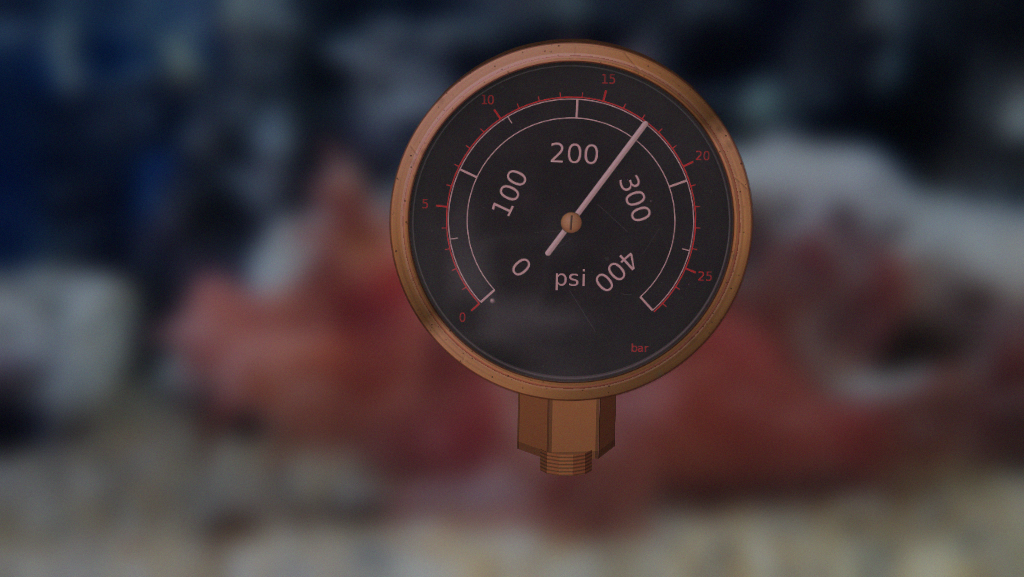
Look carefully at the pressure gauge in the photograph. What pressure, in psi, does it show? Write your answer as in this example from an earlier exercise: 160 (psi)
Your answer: 250 (psi)
